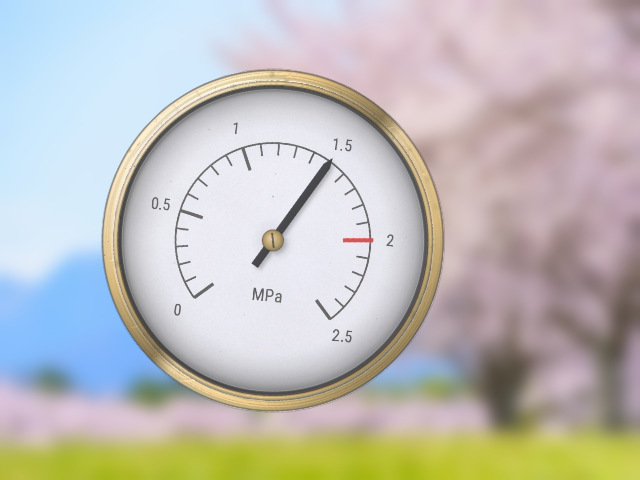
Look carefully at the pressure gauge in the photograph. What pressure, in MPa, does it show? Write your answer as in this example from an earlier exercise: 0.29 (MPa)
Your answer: 1.5 (MPa)
